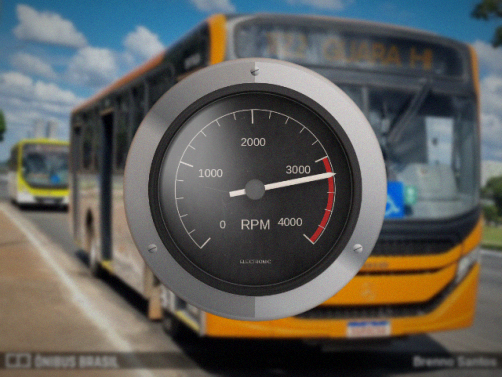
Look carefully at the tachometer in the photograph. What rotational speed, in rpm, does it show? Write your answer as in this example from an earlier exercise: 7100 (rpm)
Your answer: 3200 (rpm)
